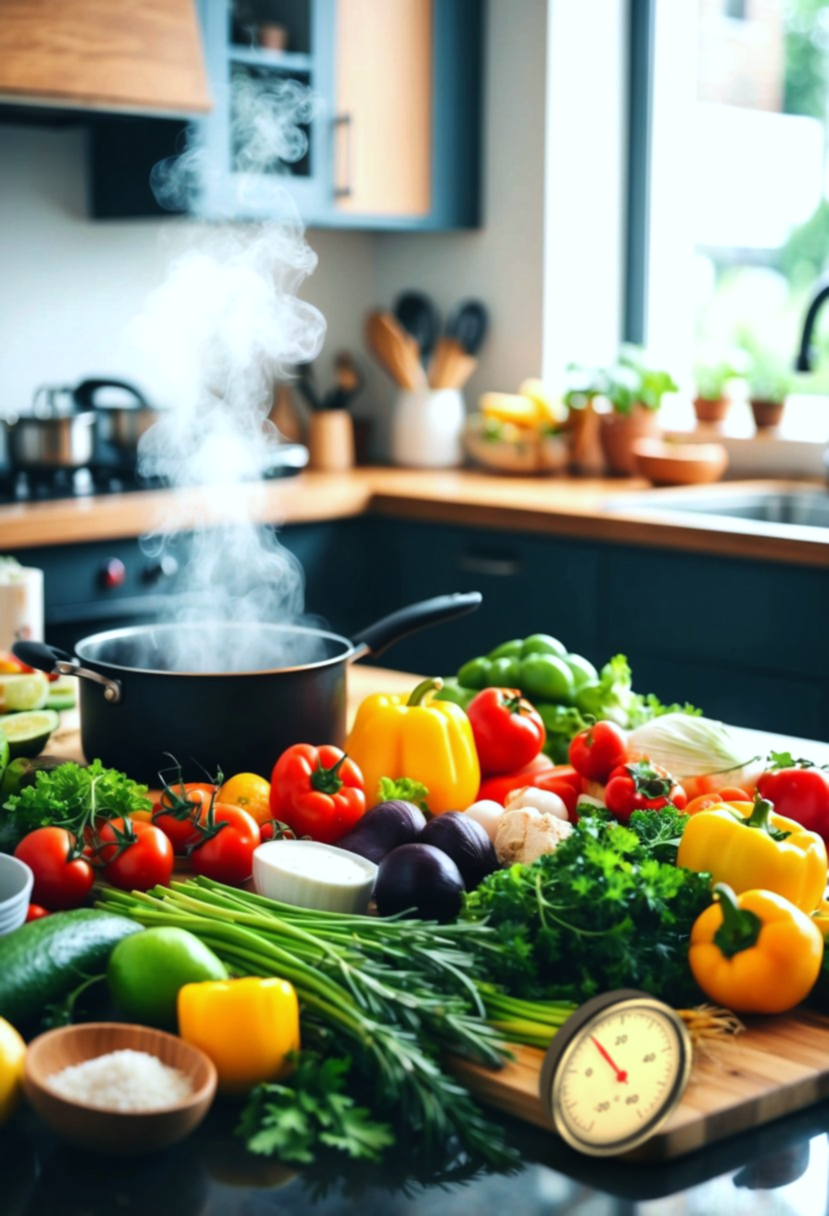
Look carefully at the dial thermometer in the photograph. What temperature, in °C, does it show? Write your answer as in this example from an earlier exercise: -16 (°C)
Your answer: 10 (°C)
